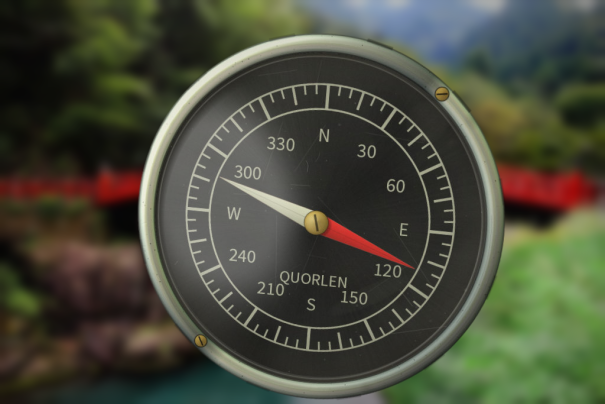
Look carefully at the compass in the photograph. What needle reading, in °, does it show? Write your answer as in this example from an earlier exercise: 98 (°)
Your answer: 110 (°)
